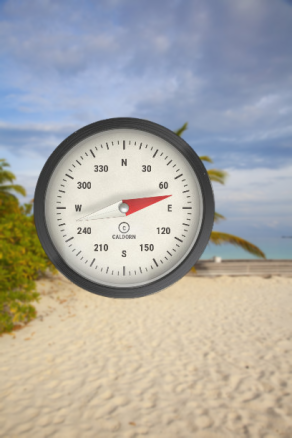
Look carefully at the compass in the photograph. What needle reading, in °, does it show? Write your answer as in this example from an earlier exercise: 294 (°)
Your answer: 75 (°)
